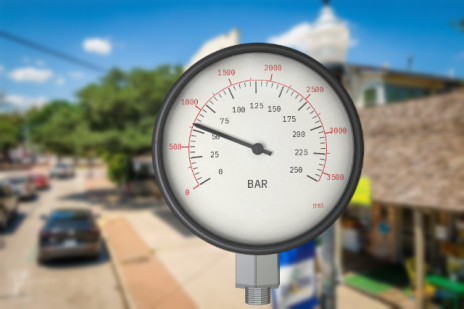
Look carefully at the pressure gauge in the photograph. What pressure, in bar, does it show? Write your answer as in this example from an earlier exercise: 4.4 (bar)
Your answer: 55 (bar)
